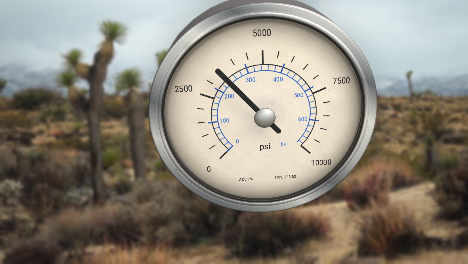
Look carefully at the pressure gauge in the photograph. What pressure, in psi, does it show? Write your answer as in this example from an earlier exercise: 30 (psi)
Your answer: 3500 (psi)
